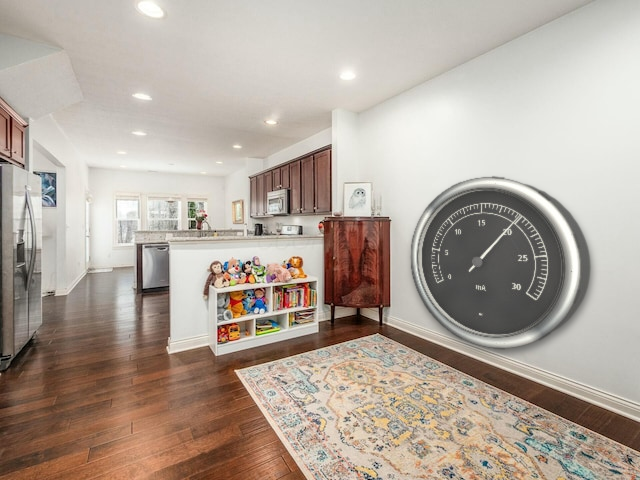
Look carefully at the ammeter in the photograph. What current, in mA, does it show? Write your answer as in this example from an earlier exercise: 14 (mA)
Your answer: 20 (mA)
